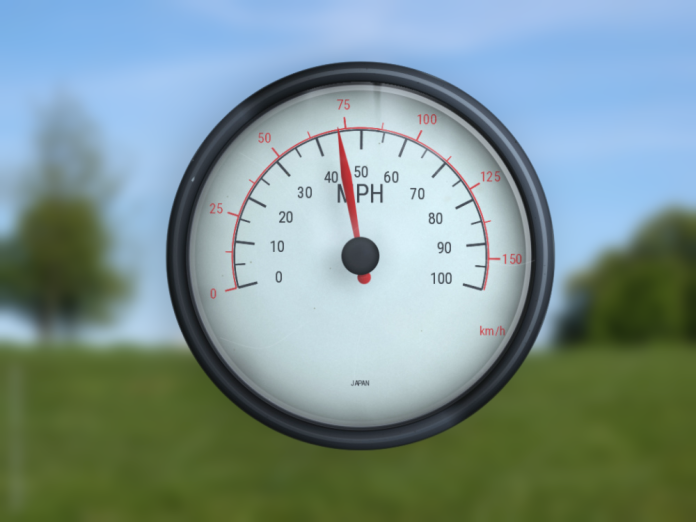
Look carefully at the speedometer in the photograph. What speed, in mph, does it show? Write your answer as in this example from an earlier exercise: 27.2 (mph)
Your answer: 45 (mph)
